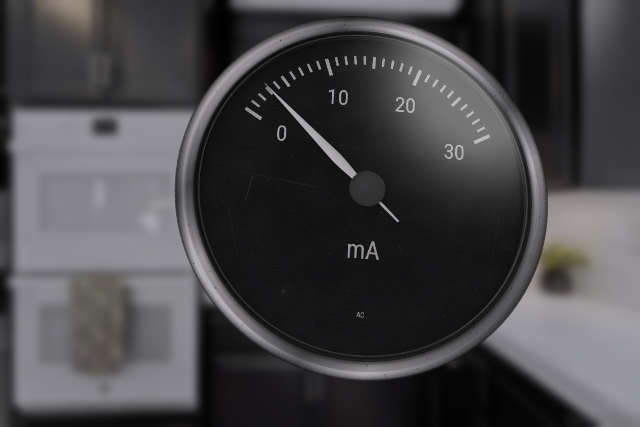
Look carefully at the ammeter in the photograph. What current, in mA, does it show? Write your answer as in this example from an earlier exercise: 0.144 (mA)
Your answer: 3 (mA)
